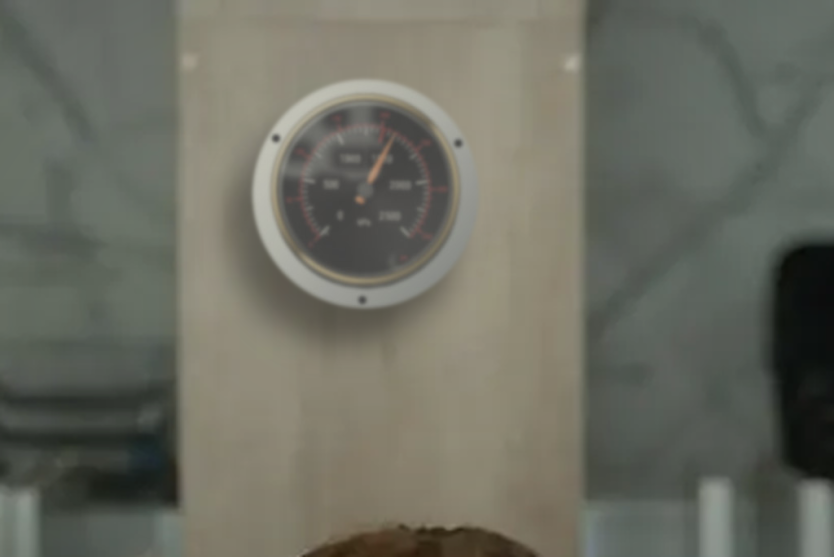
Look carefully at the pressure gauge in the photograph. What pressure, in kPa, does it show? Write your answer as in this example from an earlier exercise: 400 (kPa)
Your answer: 1500 (kPa)
